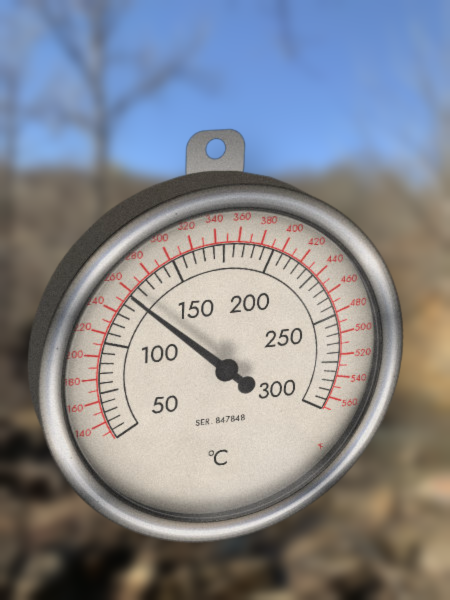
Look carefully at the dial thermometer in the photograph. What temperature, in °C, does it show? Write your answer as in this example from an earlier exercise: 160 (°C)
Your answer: 125 (°C)
